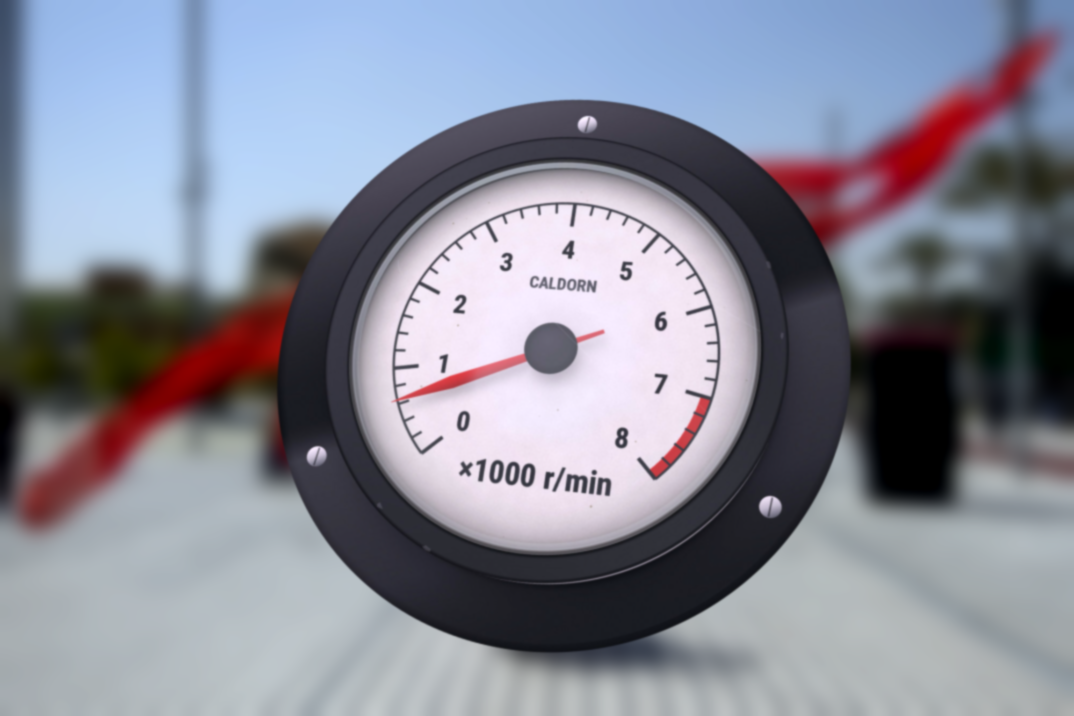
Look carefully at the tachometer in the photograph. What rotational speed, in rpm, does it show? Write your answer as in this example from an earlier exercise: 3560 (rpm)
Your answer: 600 (rpm)
